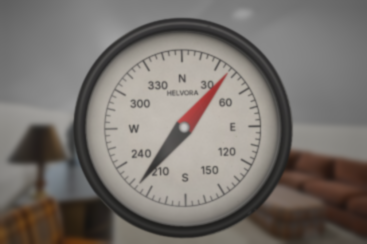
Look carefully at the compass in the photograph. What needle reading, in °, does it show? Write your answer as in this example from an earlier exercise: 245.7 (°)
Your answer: 40 (°)
